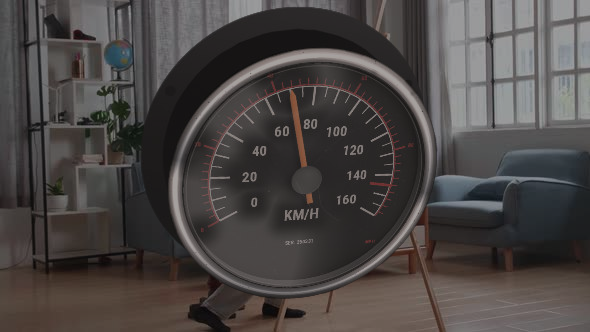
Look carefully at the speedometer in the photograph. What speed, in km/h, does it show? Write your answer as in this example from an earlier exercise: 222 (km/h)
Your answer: 70 (km/h)
